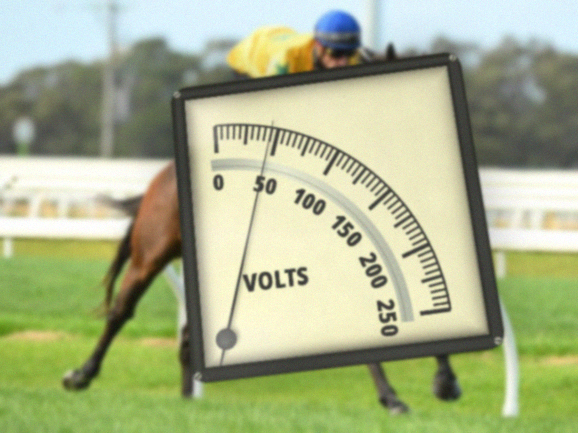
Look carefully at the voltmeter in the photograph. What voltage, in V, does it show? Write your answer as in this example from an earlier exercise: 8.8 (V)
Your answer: 45 (V)
